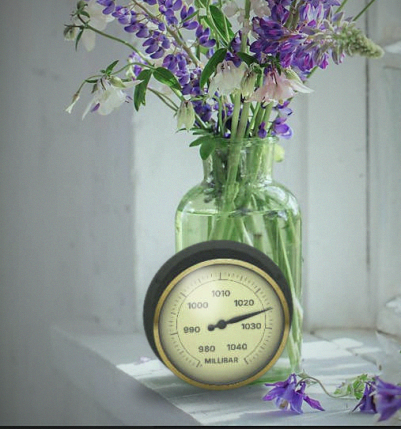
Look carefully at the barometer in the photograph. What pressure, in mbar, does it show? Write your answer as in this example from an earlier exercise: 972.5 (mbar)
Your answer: 1025 (mbar)
